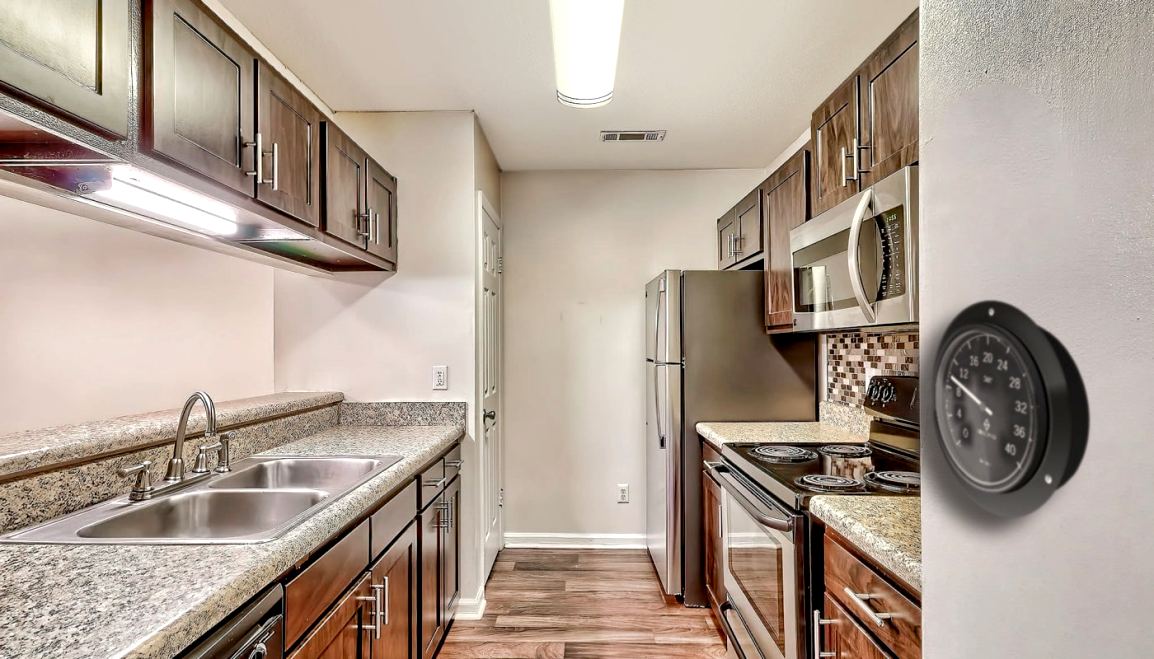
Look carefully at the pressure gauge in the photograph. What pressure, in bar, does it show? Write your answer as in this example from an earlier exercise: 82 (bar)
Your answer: 10 (bar)
